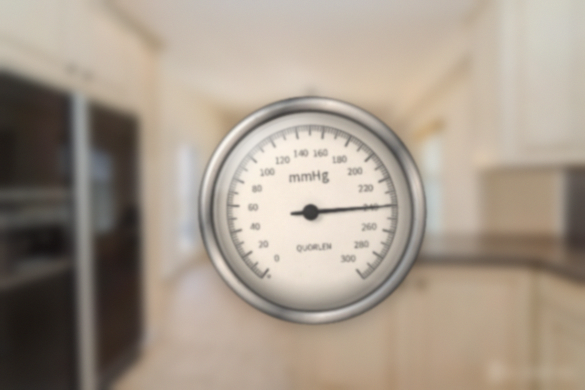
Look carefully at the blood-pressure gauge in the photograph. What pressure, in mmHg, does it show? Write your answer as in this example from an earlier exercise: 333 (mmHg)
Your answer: 240 (mmHg)
